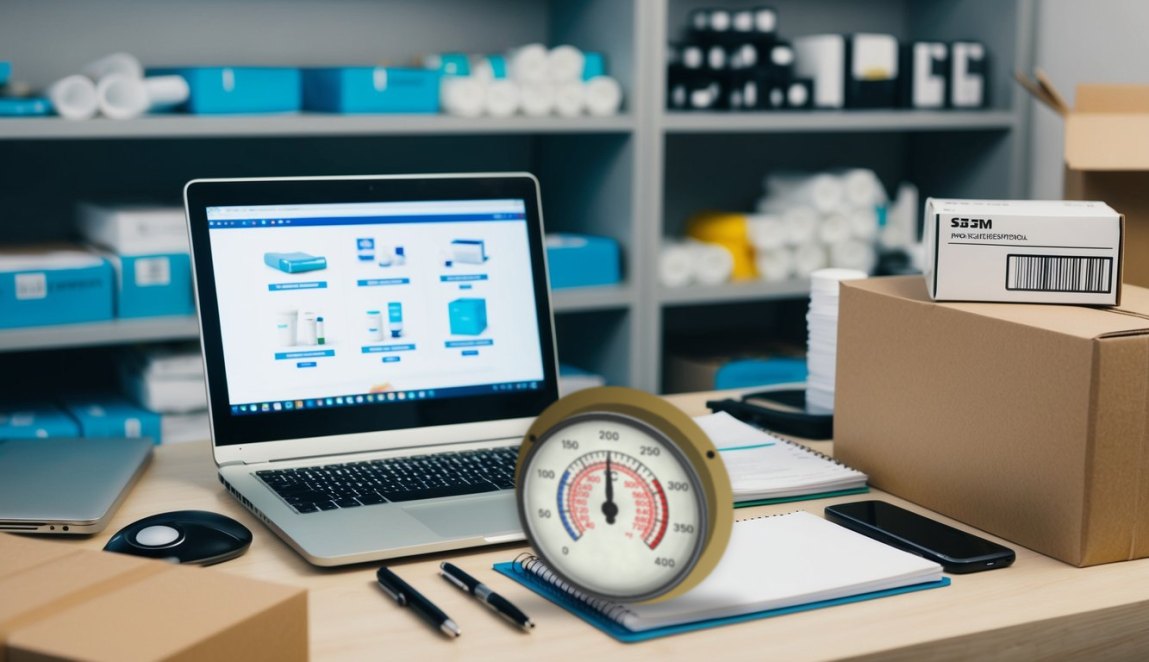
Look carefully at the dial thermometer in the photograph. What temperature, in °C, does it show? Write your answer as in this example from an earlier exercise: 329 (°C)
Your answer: 200 (°C)
